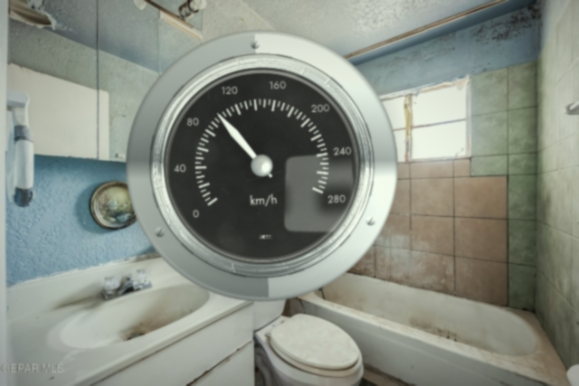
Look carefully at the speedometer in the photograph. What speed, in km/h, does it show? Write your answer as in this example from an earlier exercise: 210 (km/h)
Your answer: 100 (km/h)
